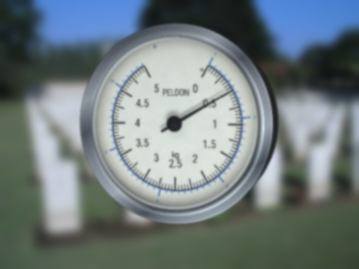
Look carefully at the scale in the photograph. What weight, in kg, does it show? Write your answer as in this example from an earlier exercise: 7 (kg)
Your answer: 0.5 (kg)
